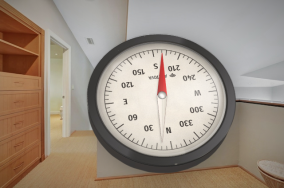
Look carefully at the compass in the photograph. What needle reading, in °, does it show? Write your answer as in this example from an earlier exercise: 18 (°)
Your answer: 190 (°)
